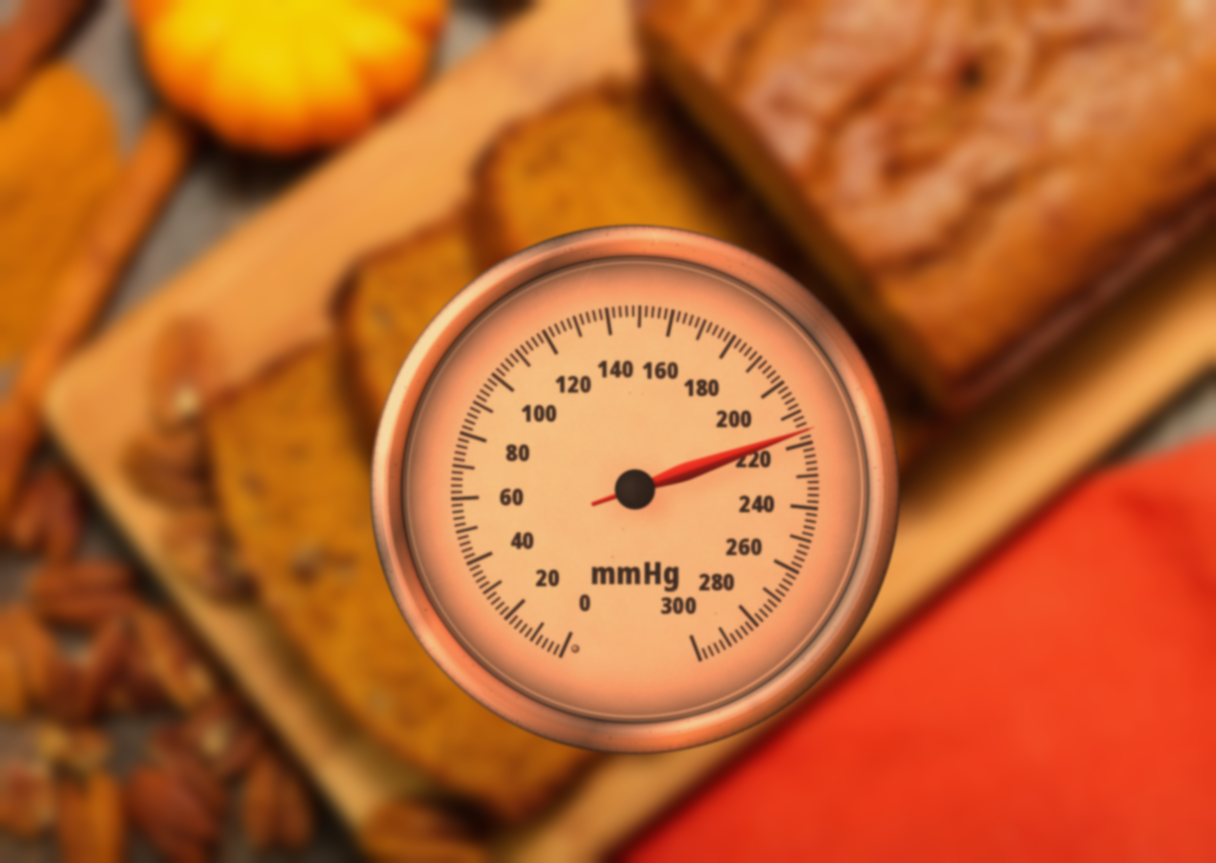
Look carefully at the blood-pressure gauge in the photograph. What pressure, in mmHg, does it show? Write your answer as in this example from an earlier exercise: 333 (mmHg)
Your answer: 216 (mmHg)
